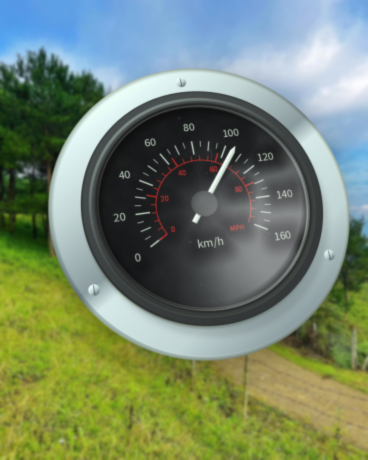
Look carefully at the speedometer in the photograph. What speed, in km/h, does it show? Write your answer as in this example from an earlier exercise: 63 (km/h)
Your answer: 105 (km/h)
